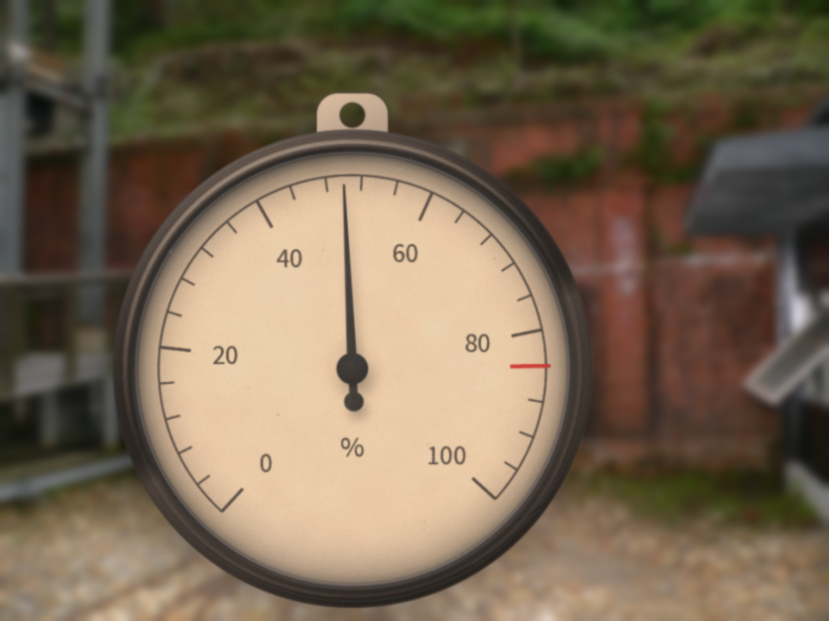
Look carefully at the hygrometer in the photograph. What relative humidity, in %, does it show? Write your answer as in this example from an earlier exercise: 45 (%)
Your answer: 50 (%)
